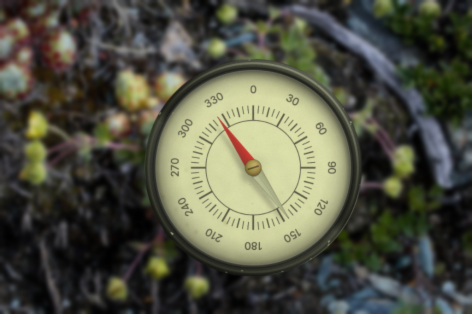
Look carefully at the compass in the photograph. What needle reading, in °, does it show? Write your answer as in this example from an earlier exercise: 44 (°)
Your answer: 325 (°)
